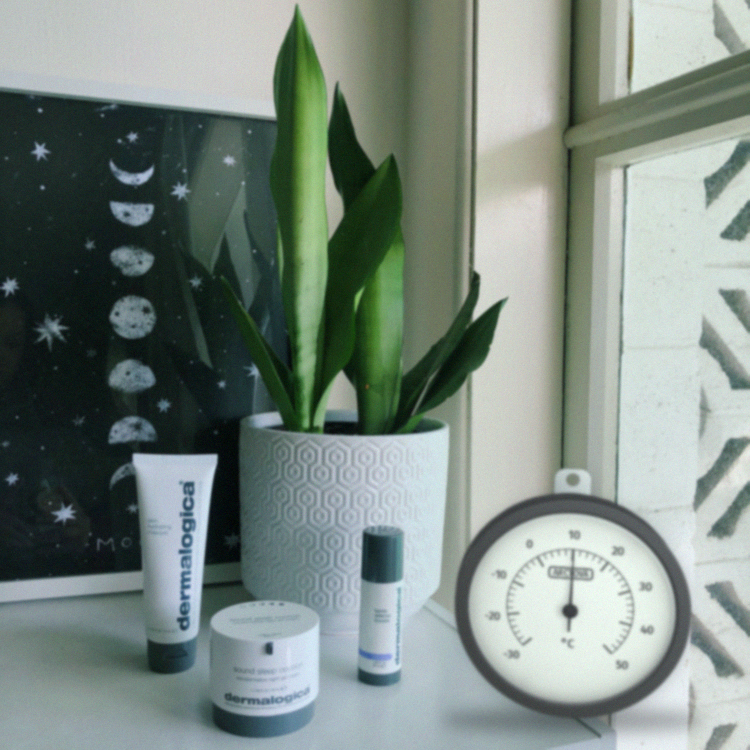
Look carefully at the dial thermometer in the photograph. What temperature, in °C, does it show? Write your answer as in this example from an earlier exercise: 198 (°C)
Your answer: 10 (°C)
